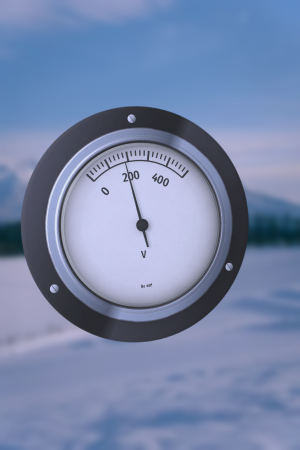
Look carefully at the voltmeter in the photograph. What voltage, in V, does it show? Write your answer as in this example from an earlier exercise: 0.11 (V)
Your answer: 180 (V)
